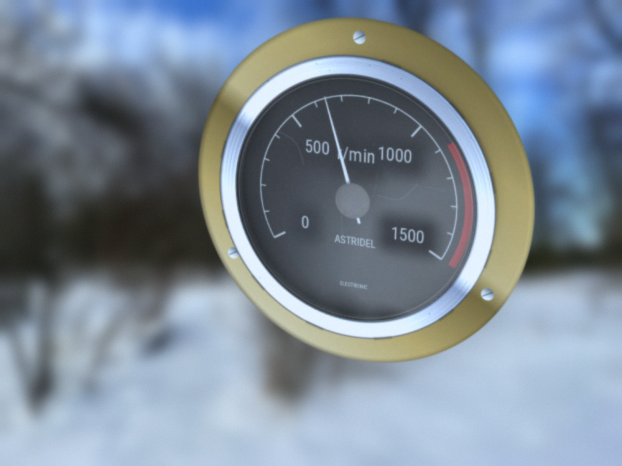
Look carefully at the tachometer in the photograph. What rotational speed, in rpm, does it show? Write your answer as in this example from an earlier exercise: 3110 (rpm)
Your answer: 650 (rpm)
